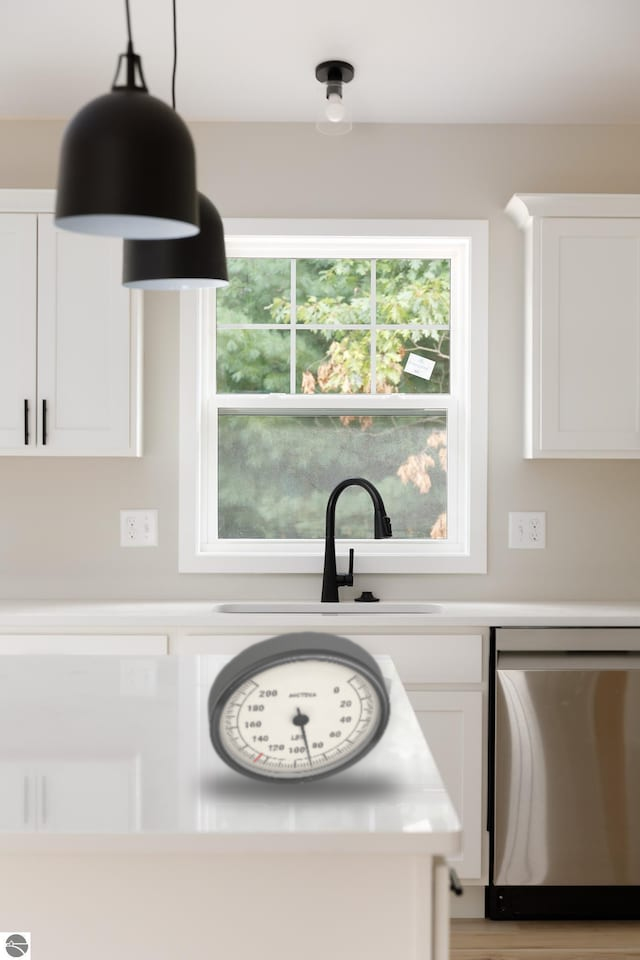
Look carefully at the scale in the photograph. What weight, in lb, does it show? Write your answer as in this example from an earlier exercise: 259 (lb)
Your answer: 90 (lb)
